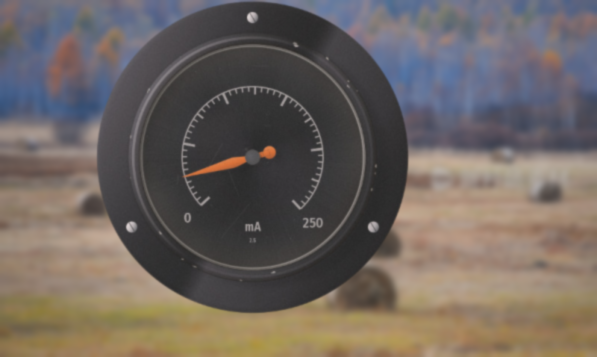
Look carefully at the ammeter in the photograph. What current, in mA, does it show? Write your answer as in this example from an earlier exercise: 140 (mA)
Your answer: 25 (mA)
